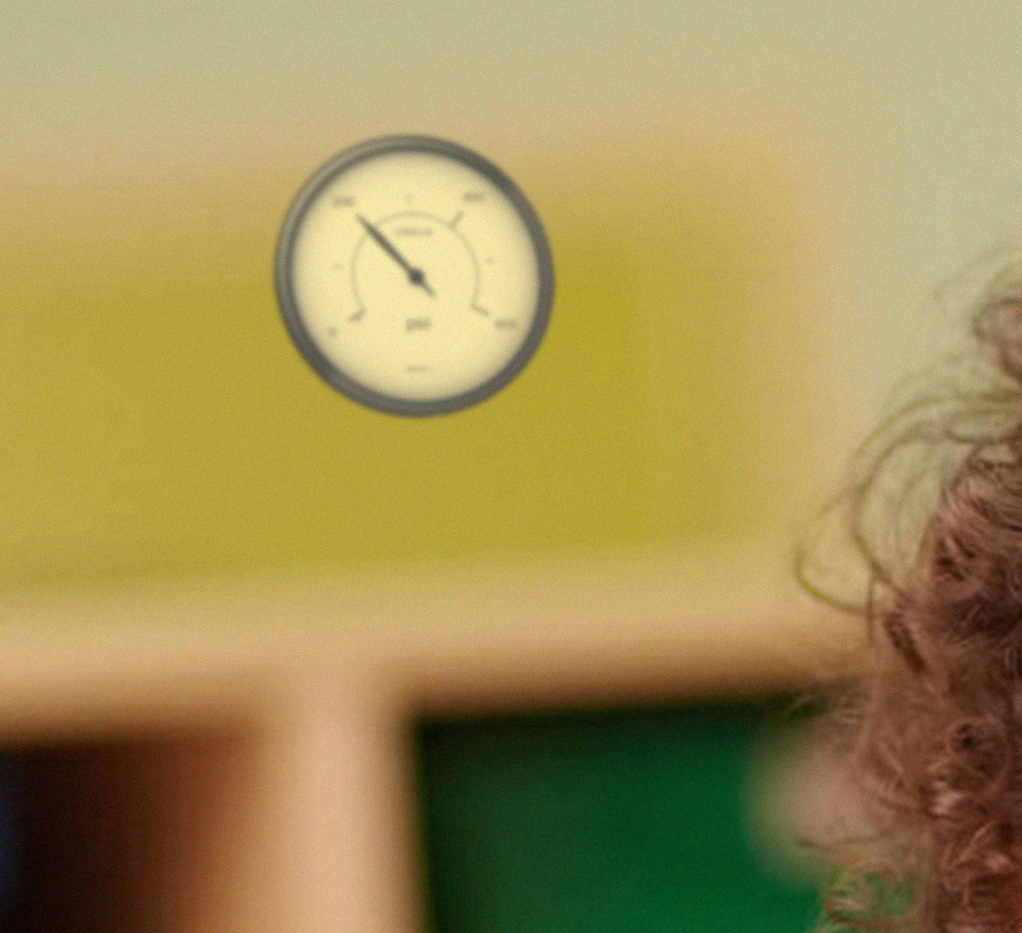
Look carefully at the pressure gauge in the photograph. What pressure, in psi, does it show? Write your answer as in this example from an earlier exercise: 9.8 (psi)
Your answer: 200 (psi)
